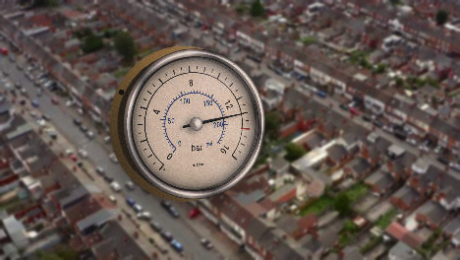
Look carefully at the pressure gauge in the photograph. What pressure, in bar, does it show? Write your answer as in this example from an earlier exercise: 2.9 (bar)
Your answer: 13 (bar)
